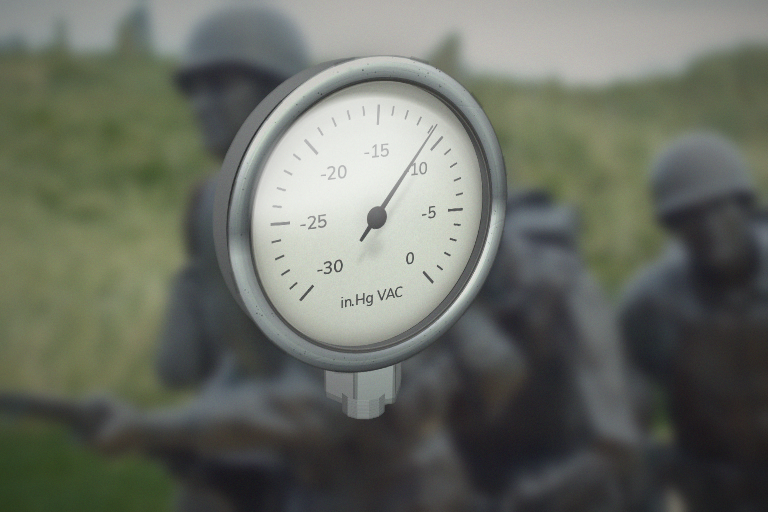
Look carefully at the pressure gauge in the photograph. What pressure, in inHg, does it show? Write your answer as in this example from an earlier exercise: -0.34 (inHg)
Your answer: -11 (inHg)
